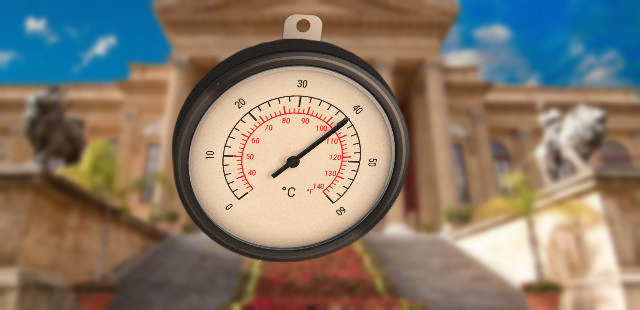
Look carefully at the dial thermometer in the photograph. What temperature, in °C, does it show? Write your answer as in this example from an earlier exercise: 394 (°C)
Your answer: 40 (°C)
